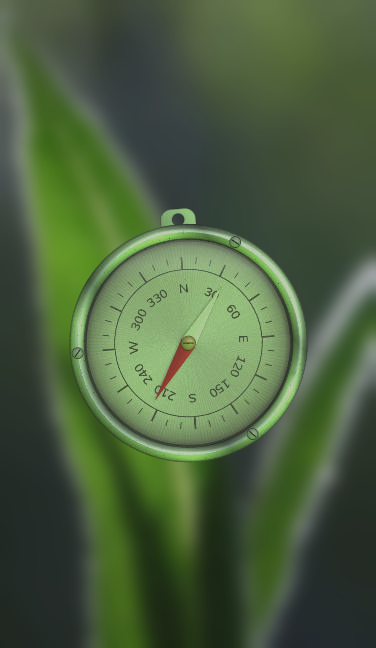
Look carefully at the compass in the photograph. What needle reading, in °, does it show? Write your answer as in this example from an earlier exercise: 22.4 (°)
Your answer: 215 (°)
